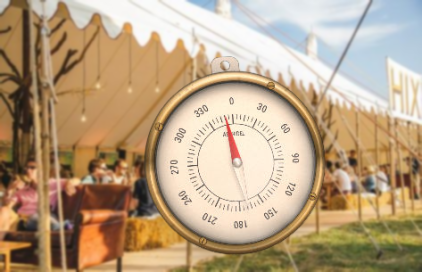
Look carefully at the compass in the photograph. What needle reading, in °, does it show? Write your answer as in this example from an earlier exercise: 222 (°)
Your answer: 350 (°)
